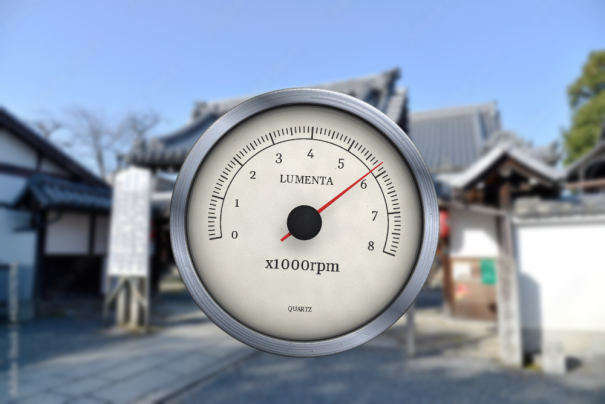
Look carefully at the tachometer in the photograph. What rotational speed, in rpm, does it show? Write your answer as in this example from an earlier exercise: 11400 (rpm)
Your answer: 5800 (rpm)
